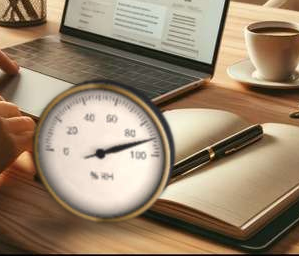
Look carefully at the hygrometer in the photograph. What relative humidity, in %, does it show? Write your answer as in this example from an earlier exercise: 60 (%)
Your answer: 90 (%)
